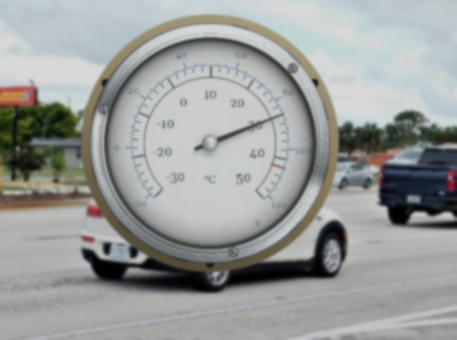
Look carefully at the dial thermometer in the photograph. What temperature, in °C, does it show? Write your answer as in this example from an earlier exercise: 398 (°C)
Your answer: 30 (°C)
